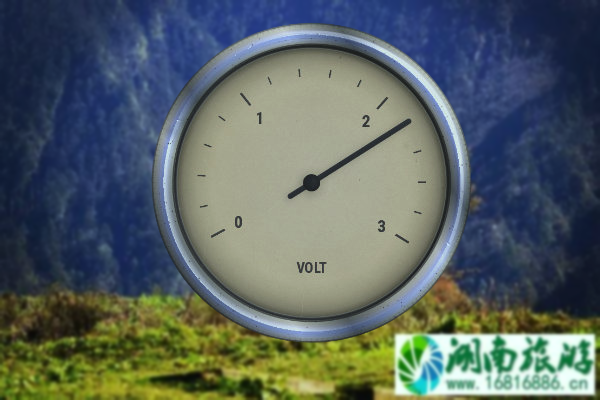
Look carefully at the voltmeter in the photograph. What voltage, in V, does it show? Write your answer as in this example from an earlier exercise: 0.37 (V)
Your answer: 2.2 (V)
